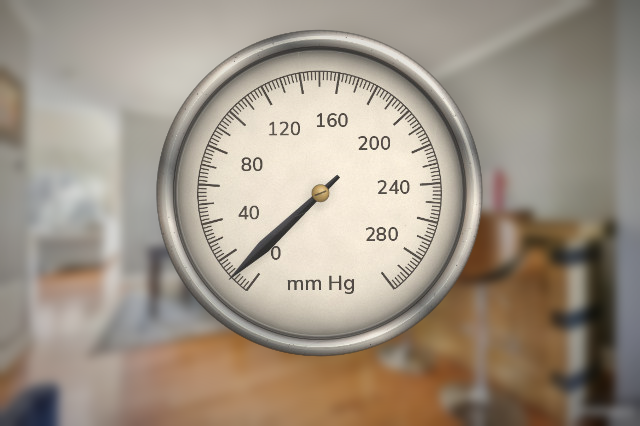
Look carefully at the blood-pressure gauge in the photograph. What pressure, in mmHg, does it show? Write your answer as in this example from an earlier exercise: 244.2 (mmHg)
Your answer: 10 (mmHg)
